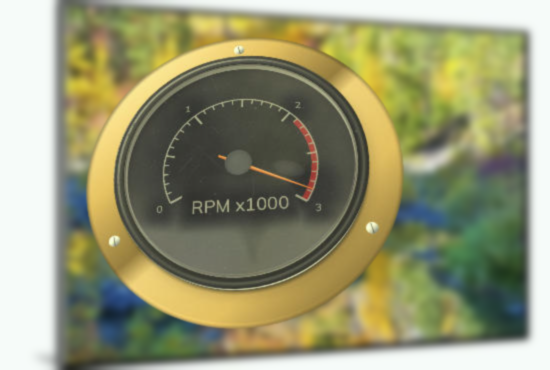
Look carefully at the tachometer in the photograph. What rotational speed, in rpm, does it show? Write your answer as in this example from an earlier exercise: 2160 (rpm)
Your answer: 2900 (rpm)
